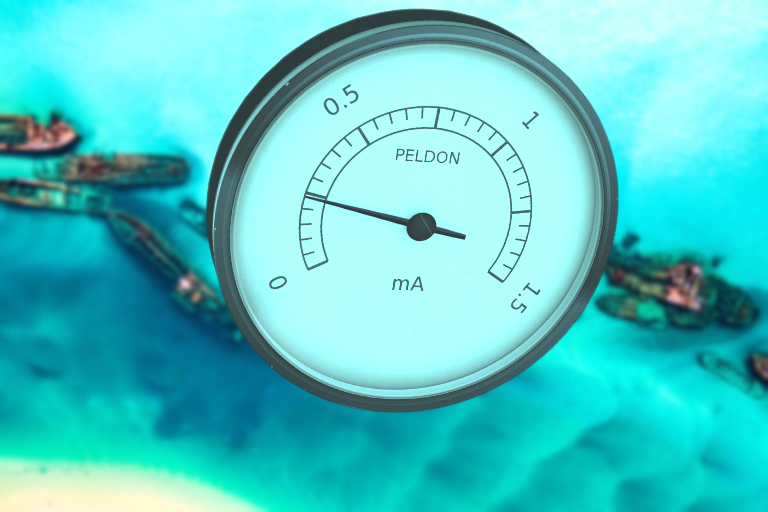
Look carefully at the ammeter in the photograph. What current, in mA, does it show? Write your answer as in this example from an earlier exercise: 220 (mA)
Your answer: 0.25 (mA)
